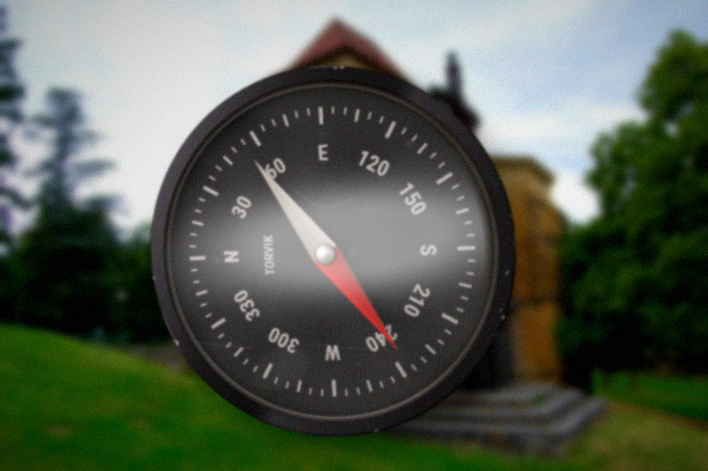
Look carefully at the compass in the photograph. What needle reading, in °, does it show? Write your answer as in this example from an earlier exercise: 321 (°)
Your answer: 235 (°)
